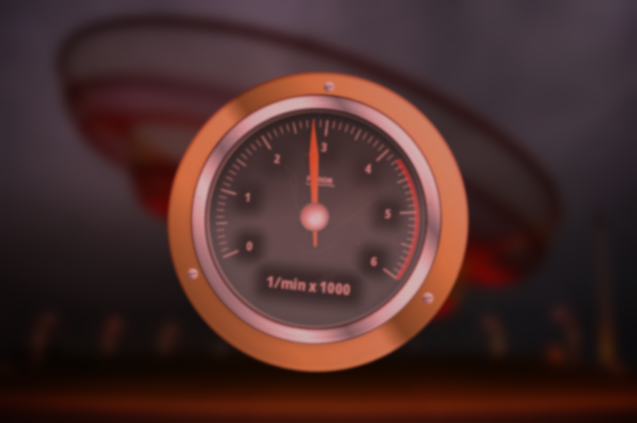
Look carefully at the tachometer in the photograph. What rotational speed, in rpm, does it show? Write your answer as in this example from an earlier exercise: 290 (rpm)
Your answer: 2800 (rpm)
